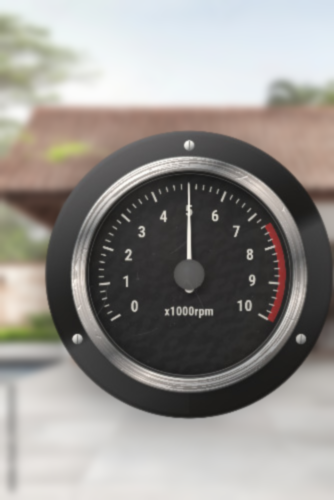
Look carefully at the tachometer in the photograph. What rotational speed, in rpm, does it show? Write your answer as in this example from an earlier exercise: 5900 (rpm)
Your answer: 5000 (rpm)
